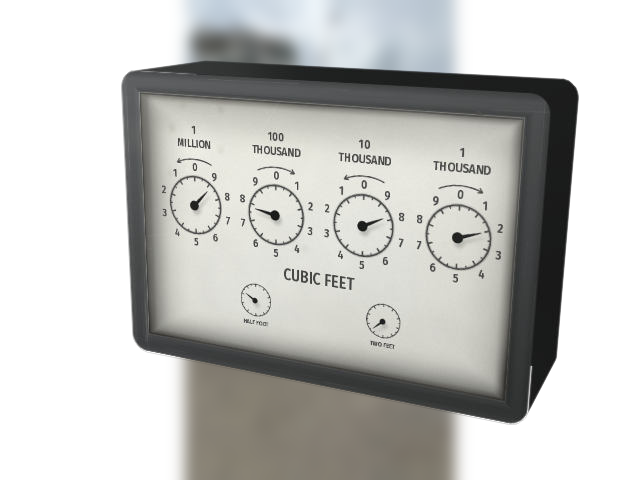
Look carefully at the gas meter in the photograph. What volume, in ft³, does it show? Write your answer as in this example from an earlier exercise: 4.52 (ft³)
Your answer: 878200 (ft³)
